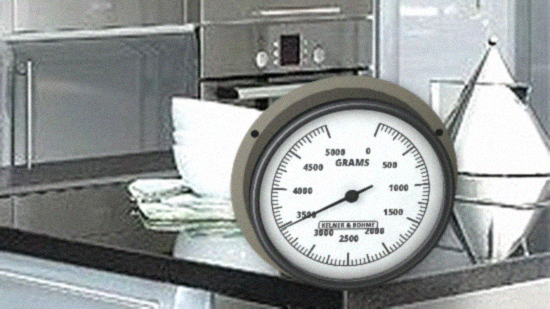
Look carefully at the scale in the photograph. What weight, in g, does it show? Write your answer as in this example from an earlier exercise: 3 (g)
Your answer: 3500 (g)
